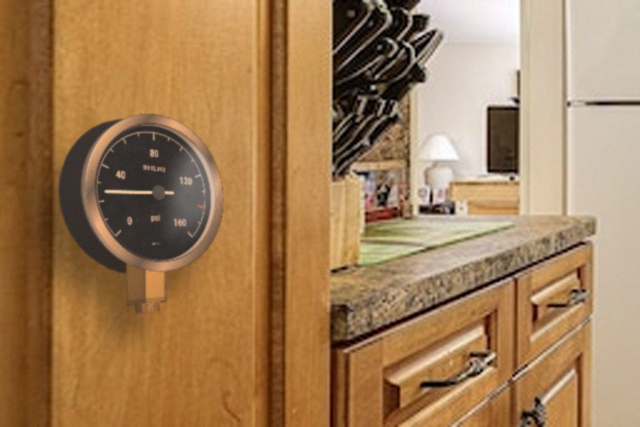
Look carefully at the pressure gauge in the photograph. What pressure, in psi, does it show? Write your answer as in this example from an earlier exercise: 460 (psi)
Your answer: 25 (psi)
